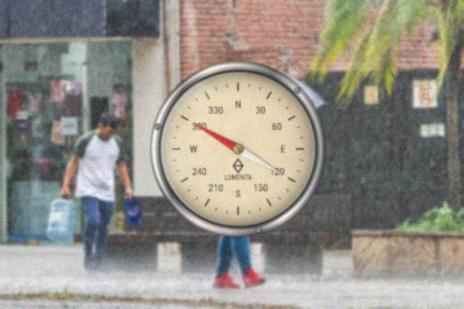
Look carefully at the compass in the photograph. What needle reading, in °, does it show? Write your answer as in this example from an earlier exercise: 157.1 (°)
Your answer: 300 (°)
